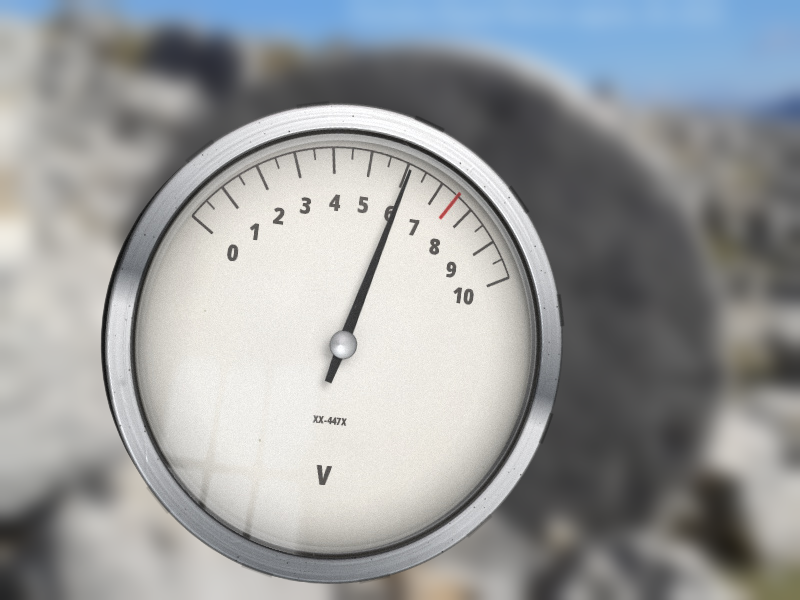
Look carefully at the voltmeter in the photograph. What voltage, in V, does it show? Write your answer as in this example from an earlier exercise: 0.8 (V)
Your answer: 6 (V)
